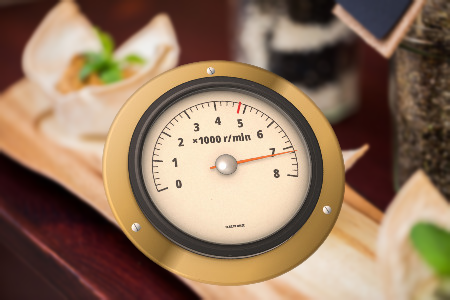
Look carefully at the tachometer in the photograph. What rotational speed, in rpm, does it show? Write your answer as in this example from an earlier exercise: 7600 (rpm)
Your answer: 7200 (rpm)
